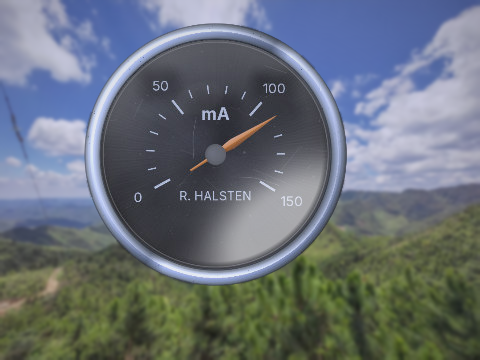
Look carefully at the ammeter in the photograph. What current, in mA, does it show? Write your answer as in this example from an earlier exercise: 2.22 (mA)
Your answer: 110 (mA)
